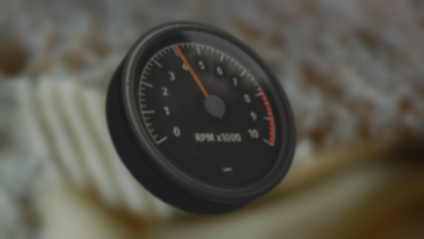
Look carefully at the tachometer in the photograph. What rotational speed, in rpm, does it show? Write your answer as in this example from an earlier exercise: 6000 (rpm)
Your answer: 4000 (rpm)
